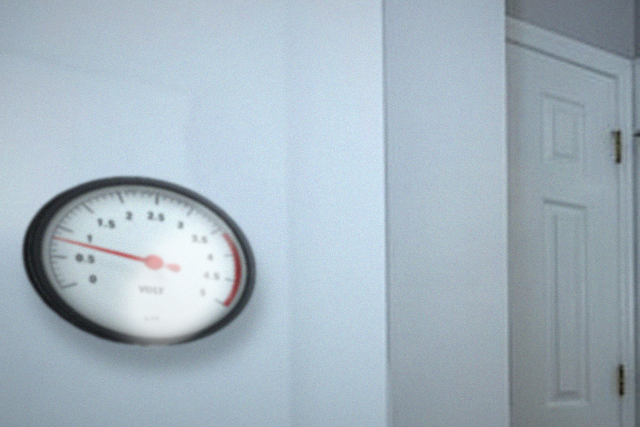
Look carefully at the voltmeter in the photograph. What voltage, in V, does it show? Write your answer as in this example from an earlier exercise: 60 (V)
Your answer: 0.8 (V)
